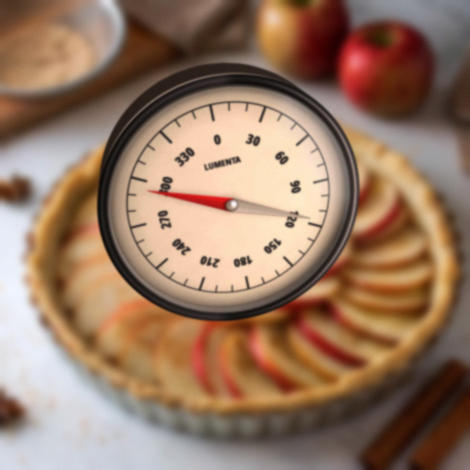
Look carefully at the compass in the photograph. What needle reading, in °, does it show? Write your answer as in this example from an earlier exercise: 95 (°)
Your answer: 295 (°)
